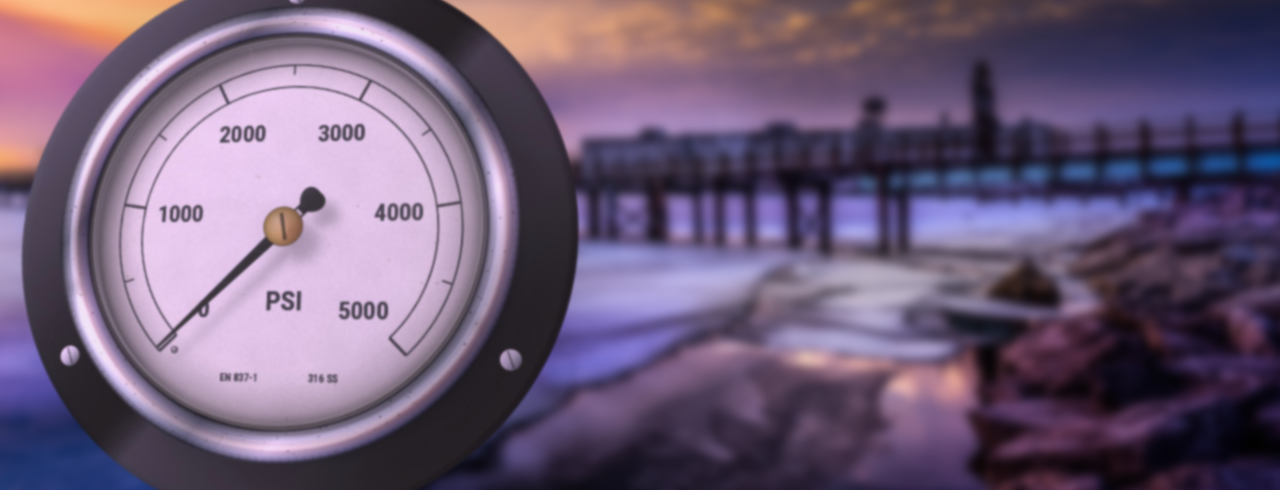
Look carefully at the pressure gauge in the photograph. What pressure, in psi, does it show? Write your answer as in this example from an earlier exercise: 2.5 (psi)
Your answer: 0 (psi)
